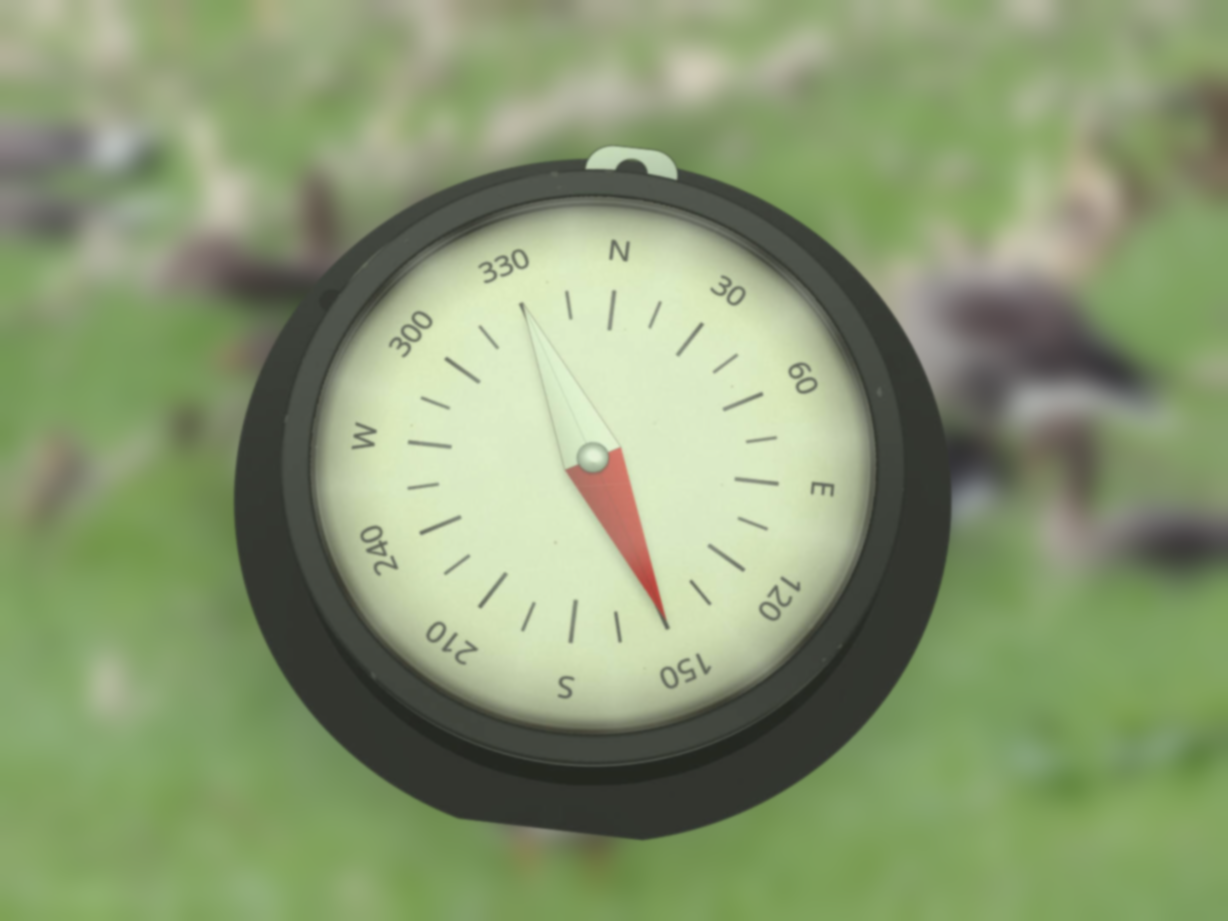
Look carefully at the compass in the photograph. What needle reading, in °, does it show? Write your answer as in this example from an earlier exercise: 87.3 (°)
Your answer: 150 (°)
